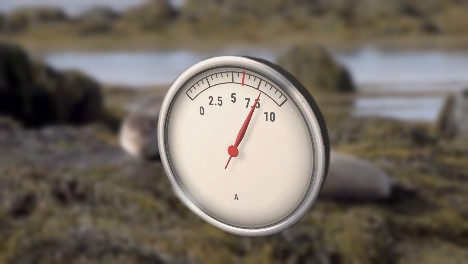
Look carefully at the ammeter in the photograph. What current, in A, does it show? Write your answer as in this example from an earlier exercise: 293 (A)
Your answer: 8 (A)
